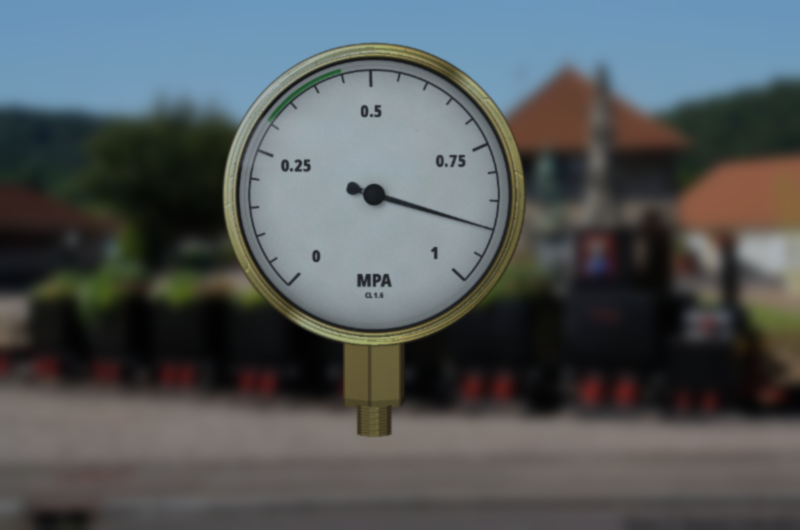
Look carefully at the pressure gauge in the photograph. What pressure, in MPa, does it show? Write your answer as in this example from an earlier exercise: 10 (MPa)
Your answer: 0.9 (MPa)
